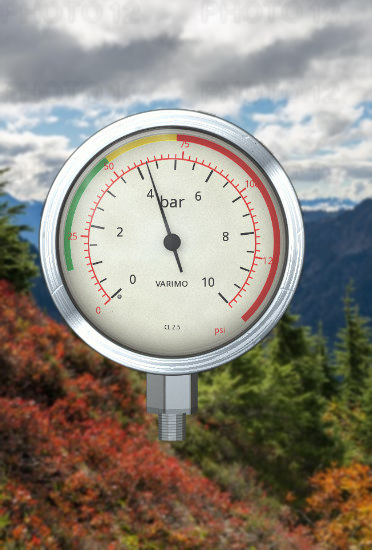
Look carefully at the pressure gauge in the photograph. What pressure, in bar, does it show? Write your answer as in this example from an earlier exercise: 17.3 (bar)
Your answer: 4.25 (bar)
